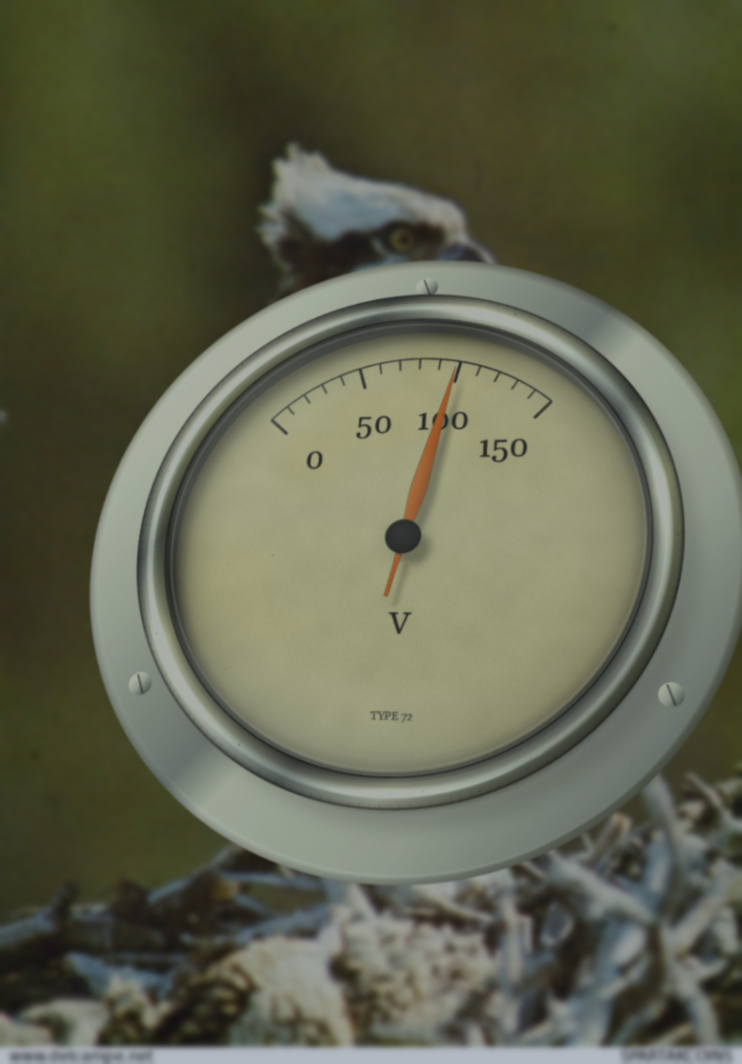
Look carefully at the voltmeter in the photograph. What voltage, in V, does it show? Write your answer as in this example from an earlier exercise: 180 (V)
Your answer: 100 (V)
